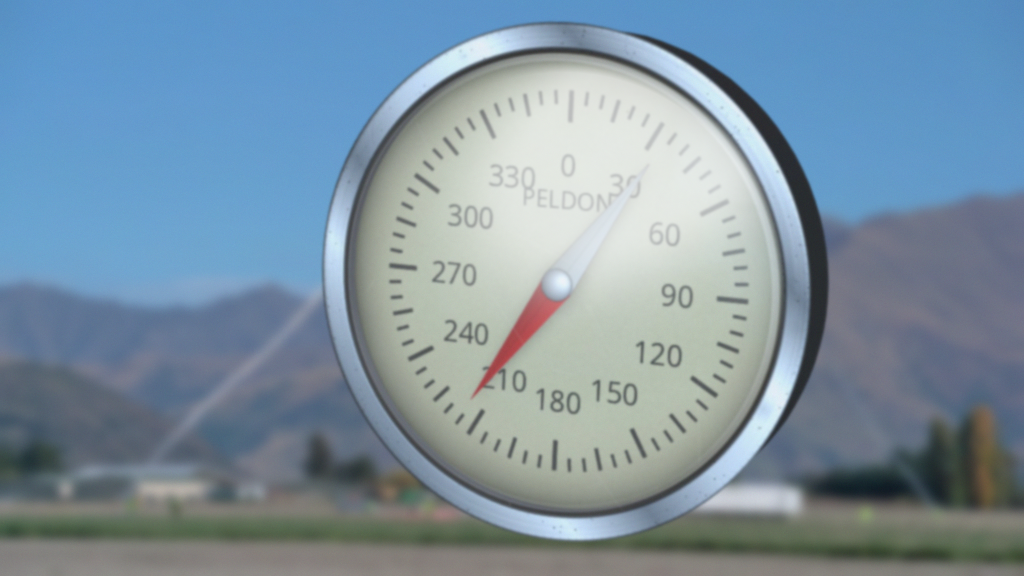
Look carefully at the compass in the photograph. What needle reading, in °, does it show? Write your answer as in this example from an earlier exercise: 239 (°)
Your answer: 215 (°)
